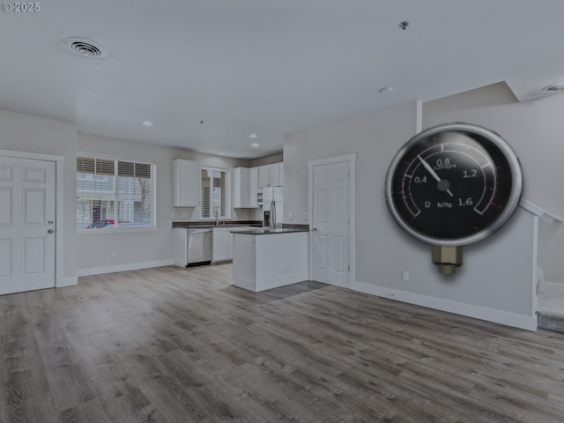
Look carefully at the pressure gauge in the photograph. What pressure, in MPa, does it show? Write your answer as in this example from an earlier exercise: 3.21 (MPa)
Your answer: 0.6 (MPa)
